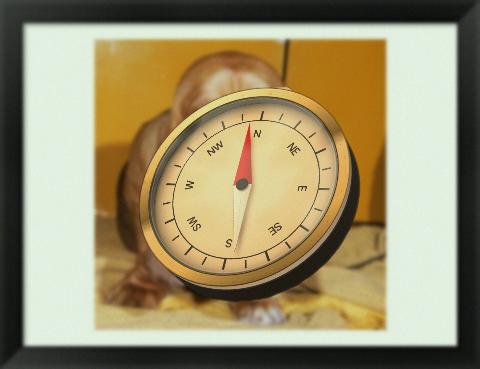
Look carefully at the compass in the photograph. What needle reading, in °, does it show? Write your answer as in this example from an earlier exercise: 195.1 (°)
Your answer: 352.5 (°)
